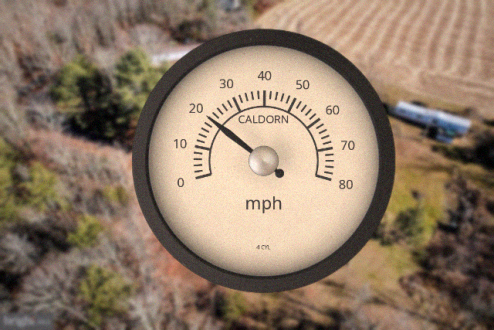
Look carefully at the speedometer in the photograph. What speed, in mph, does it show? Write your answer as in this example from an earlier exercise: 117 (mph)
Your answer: 20 (mph)
